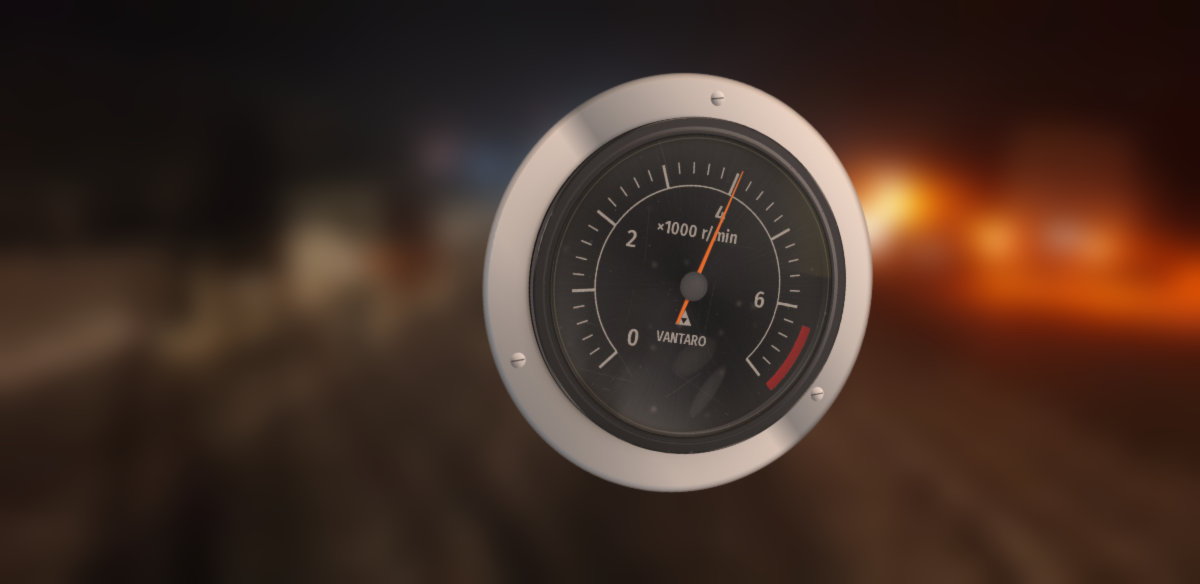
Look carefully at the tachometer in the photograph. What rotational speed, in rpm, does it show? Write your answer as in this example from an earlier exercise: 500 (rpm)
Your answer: 4000 (rpm)
